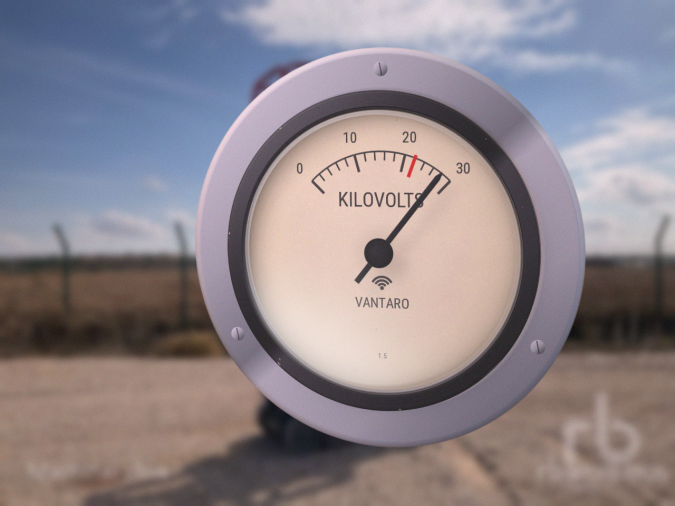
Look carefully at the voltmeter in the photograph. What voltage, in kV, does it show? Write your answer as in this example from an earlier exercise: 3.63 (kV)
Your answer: 28 (kV)
